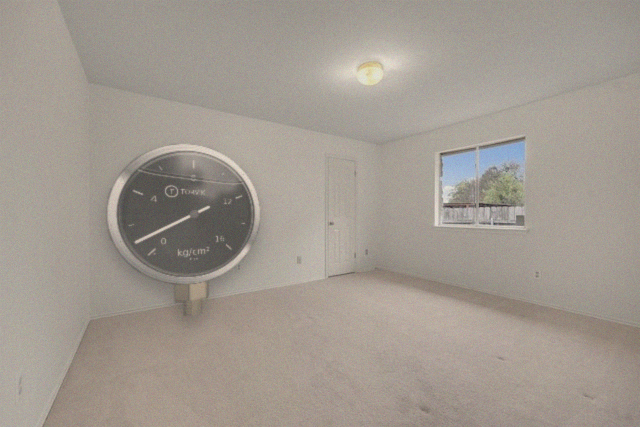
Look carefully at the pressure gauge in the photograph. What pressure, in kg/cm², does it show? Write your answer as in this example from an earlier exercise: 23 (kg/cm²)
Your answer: 1 (kg/cm²)
